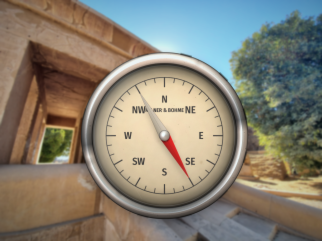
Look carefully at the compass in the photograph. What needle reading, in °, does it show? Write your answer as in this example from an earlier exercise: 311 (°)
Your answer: 150 (°)
